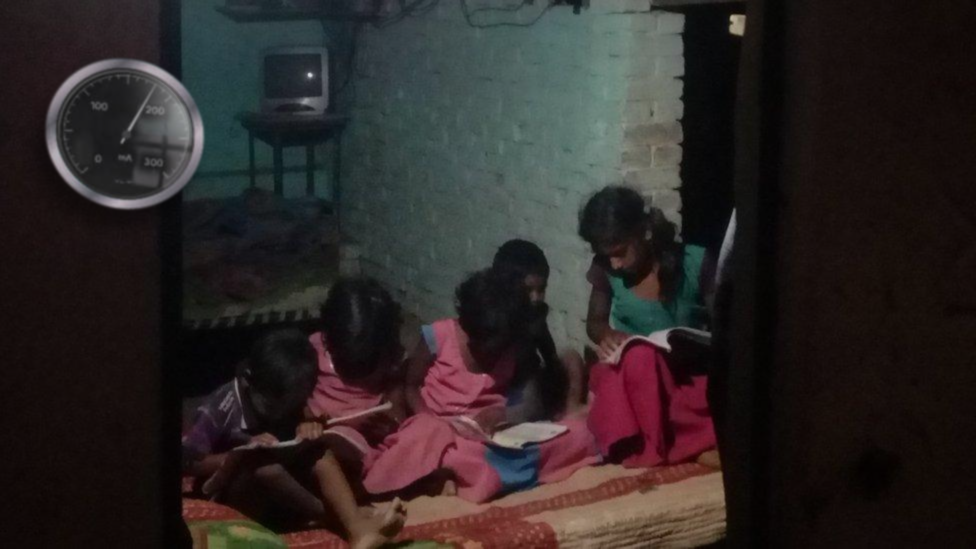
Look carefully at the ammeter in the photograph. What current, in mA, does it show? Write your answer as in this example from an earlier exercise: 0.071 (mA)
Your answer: 180 (mA)
